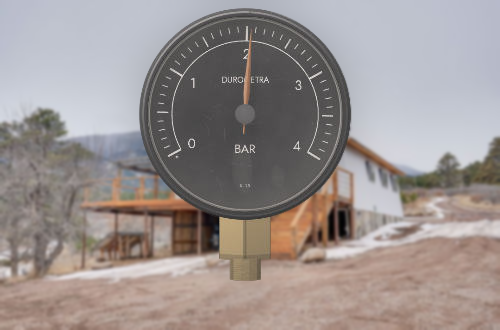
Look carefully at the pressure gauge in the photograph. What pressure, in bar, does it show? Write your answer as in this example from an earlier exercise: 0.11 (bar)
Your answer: 2.05 (bar)
